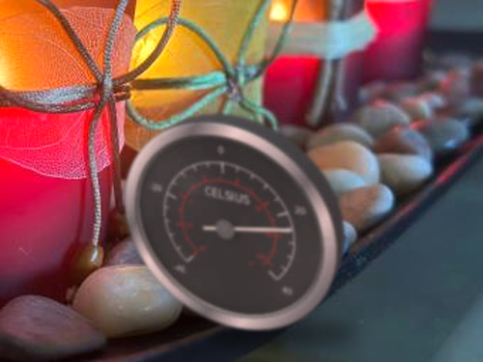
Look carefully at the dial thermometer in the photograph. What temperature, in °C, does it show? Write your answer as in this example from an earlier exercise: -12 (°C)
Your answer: 24 (°C)
